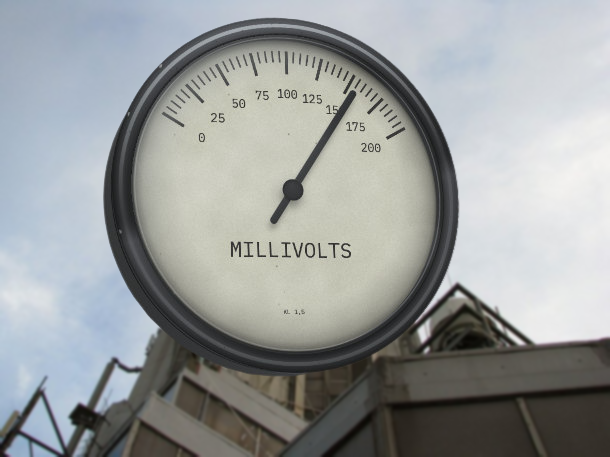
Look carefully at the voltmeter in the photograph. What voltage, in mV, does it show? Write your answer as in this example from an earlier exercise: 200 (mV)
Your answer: 155 (mV)
